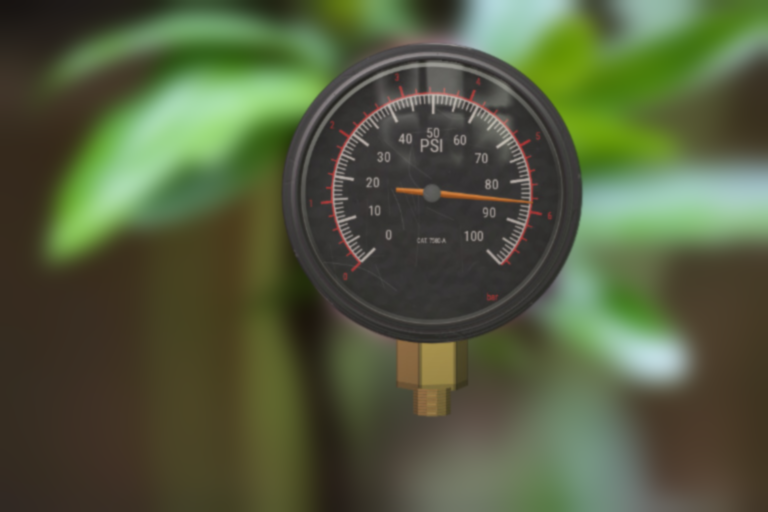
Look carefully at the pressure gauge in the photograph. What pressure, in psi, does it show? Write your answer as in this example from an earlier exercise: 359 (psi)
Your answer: 85 (psi)
